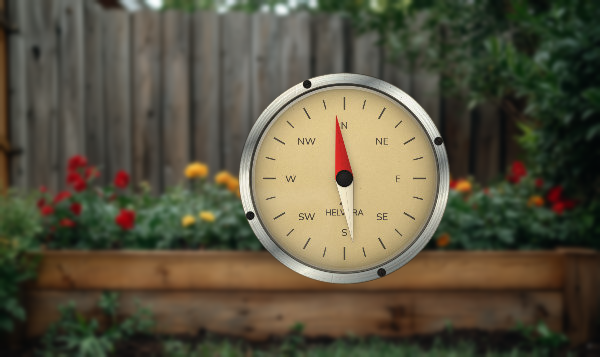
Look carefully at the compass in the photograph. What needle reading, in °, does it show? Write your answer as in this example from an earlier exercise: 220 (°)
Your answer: 352.5 (°)
